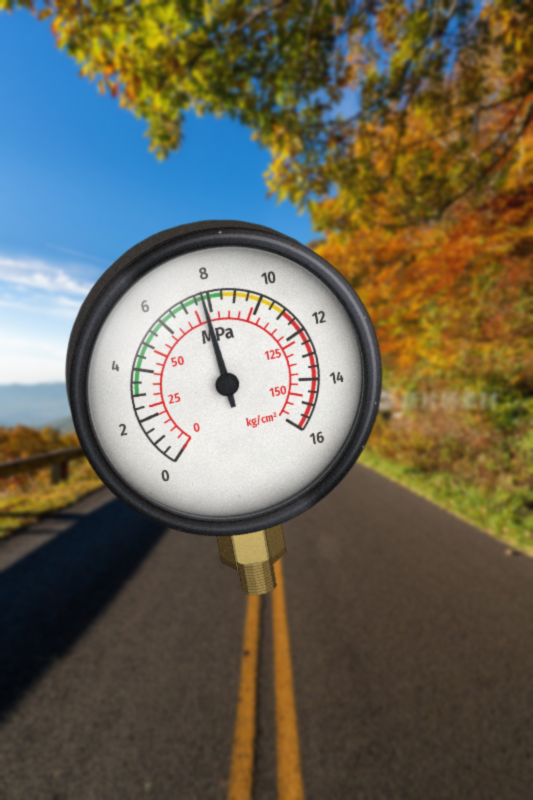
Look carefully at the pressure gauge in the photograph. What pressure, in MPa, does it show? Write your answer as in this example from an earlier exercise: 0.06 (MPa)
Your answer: 7.75 (MPa)
